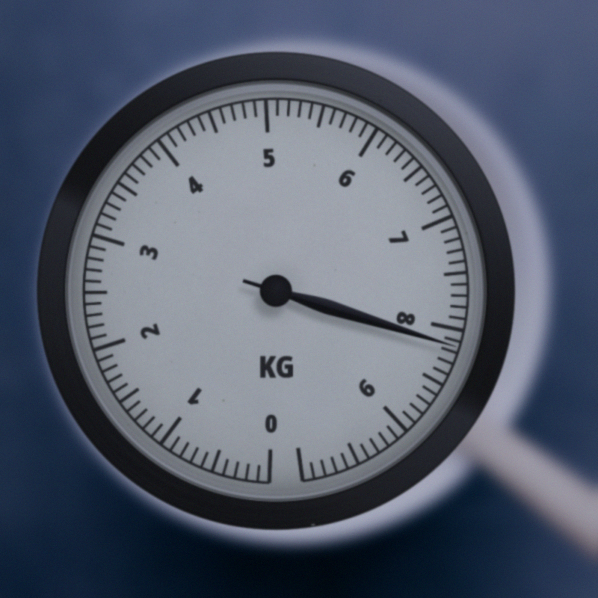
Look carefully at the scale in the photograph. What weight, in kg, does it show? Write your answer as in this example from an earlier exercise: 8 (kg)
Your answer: 8.15 (kg)
